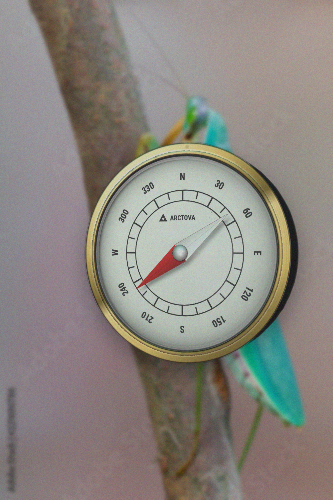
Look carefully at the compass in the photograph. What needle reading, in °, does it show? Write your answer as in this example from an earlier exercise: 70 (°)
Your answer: 232.5 (°)
